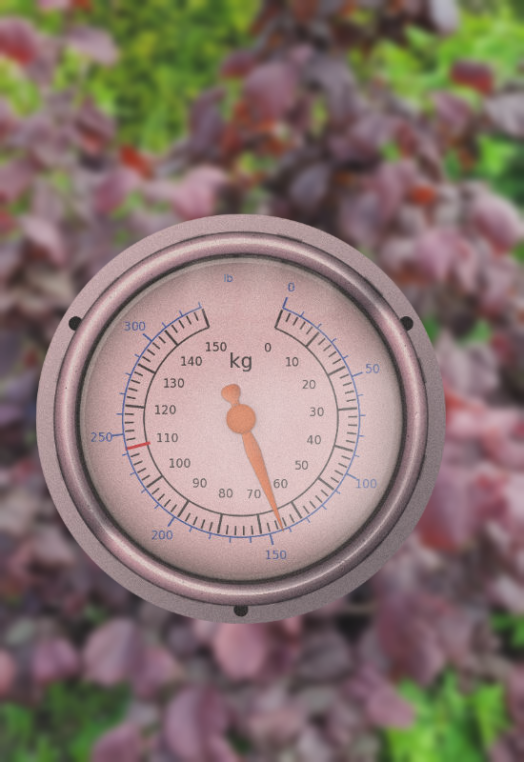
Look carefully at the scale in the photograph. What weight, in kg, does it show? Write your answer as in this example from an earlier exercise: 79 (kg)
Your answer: 65 (kg)
